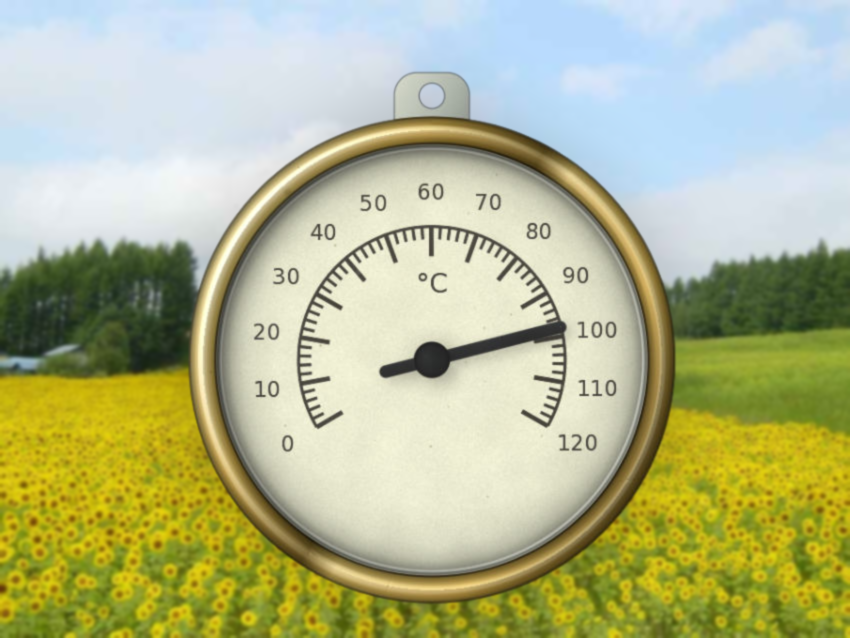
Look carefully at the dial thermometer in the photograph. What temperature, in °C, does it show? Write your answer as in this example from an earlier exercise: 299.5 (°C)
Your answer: 98 (°C)
